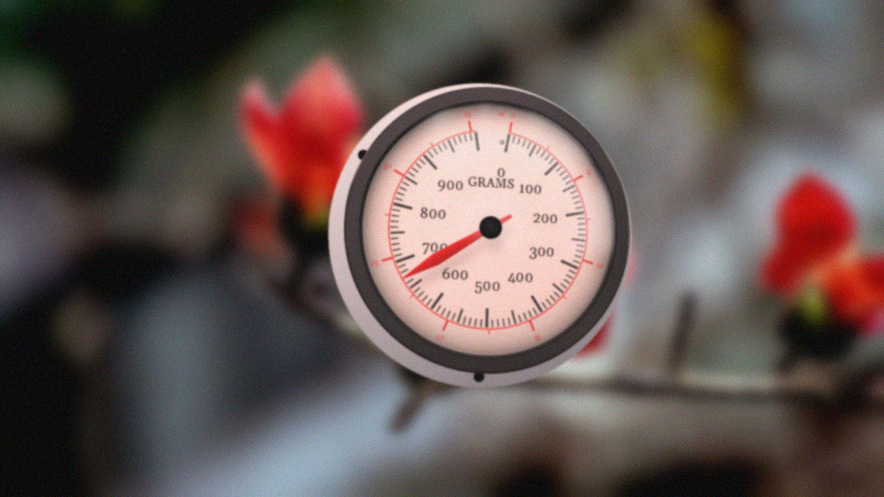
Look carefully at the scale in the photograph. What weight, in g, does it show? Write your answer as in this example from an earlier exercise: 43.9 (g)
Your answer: 670 (g)
